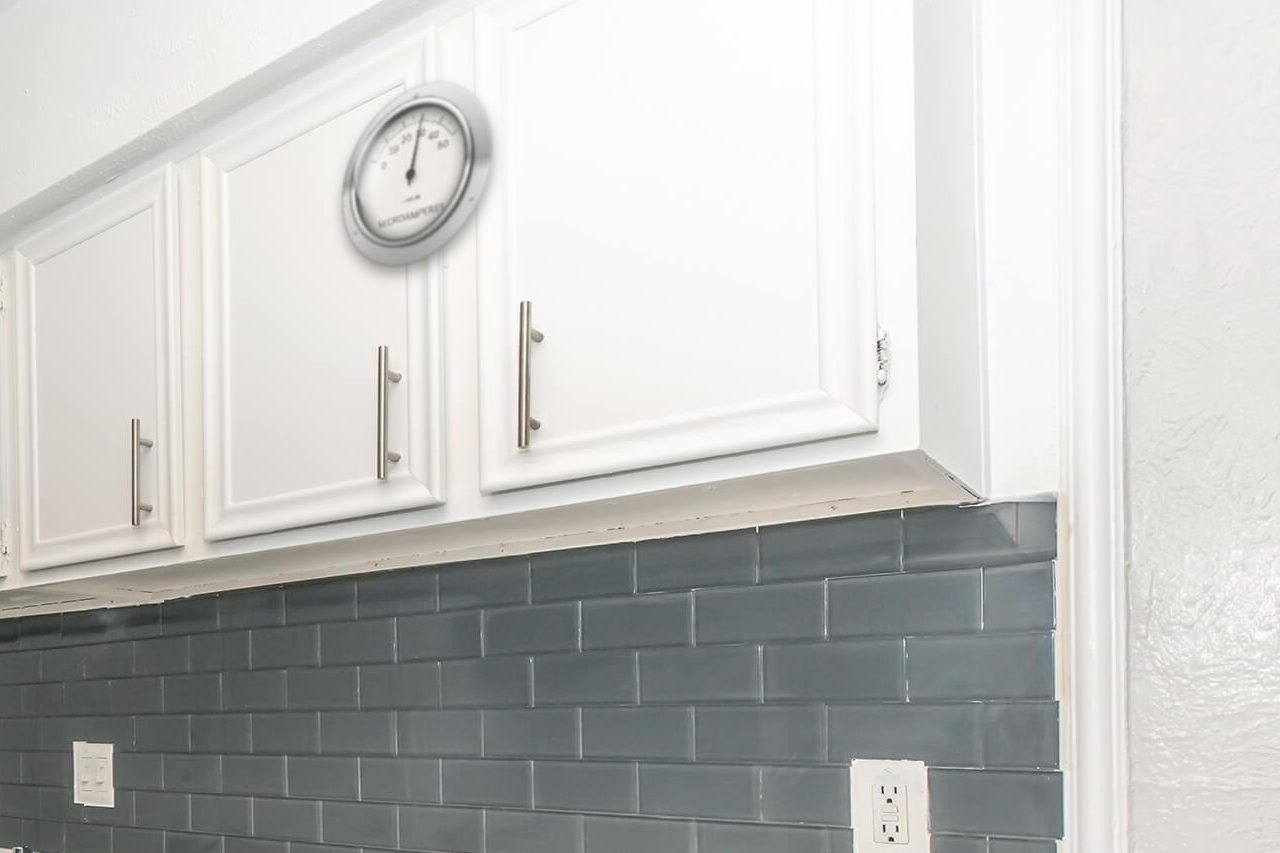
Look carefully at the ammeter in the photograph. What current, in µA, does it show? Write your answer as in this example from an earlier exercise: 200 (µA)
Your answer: 30 (µA)
